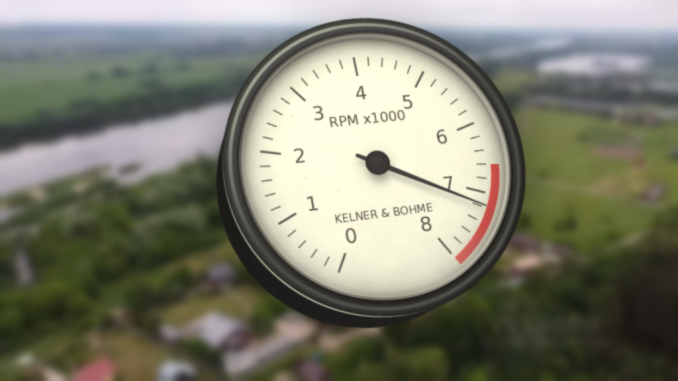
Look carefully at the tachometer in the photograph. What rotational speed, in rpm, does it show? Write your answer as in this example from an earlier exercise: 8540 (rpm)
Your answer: 7200 (rpm)
